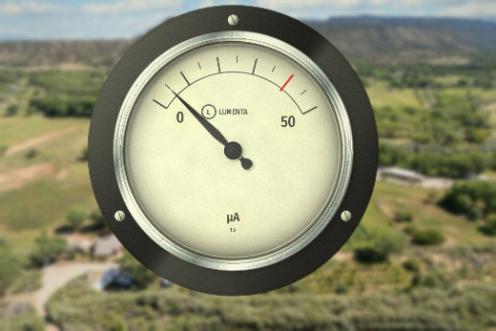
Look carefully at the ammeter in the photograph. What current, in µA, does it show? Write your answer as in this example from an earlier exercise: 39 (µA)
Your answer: 5 (µA)
